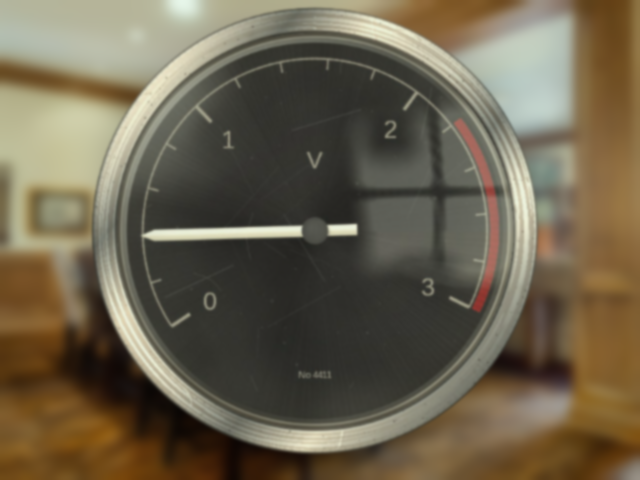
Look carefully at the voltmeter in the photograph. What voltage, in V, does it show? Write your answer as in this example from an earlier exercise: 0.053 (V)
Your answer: 0.4 (V)
